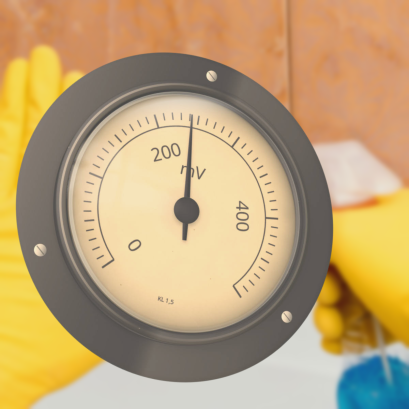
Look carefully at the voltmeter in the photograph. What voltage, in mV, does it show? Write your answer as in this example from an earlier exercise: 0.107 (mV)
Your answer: 240 (mV)
